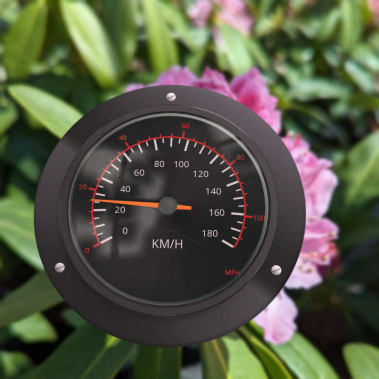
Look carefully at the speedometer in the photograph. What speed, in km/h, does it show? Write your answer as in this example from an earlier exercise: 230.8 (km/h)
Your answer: 25 (km/h)
